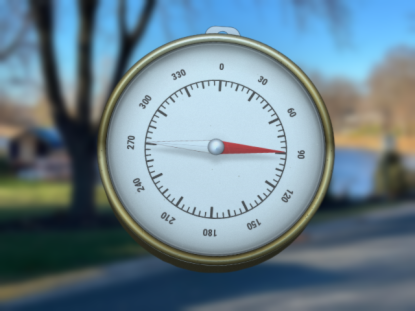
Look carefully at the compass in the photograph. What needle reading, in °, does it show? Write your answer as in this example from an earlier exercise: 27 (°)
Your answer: 90 (°)
